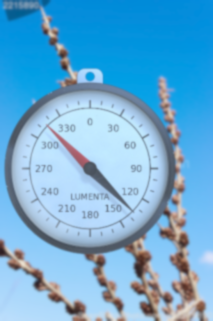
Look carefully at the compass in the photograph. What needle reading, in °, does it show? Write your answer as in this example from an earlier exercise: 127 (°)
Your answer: 315 (°)
